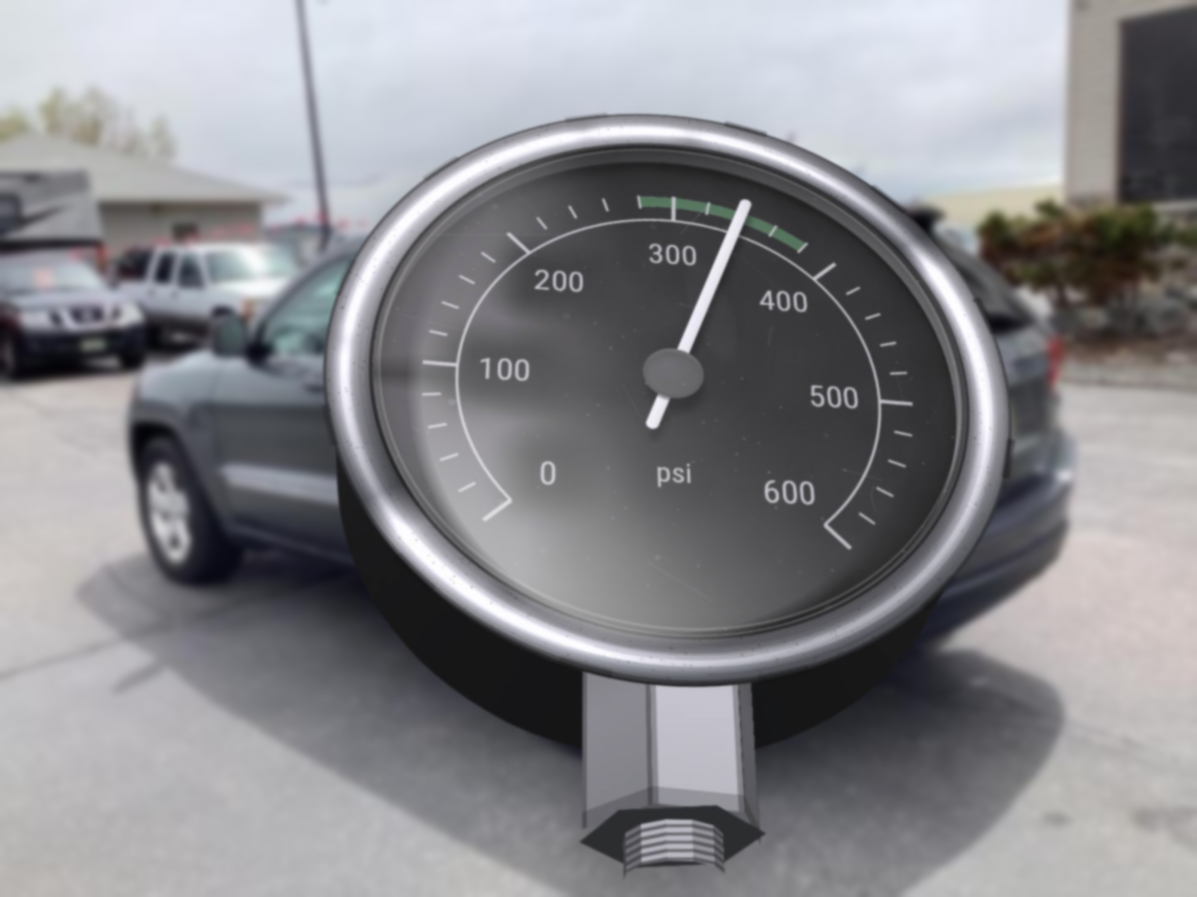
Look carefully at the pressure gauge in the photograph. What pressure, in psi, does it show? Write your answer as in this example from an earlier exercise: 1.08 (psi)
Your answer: 340 (psi)
